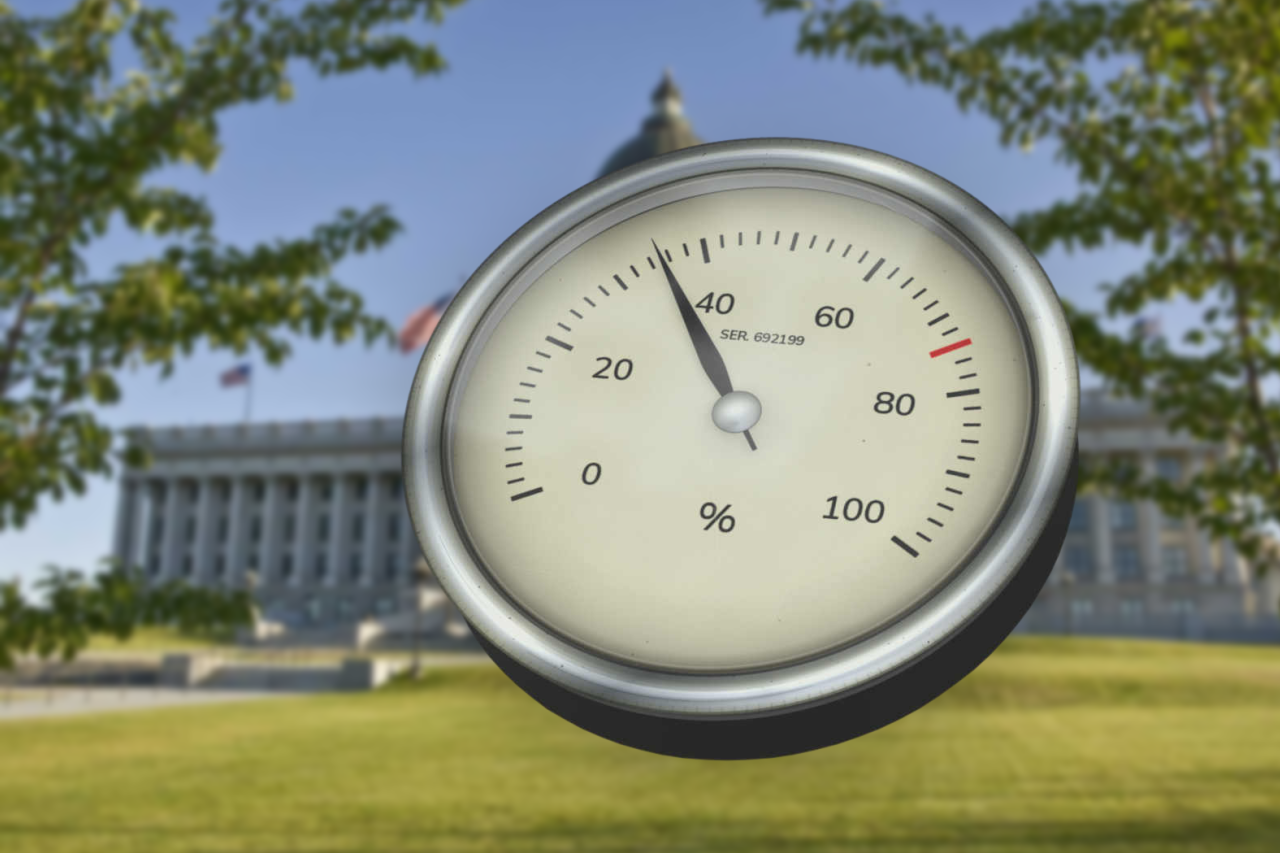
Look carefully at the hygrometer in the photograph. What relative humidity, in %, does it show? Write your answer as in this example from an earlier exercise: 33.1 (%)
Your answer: 35 (%)
